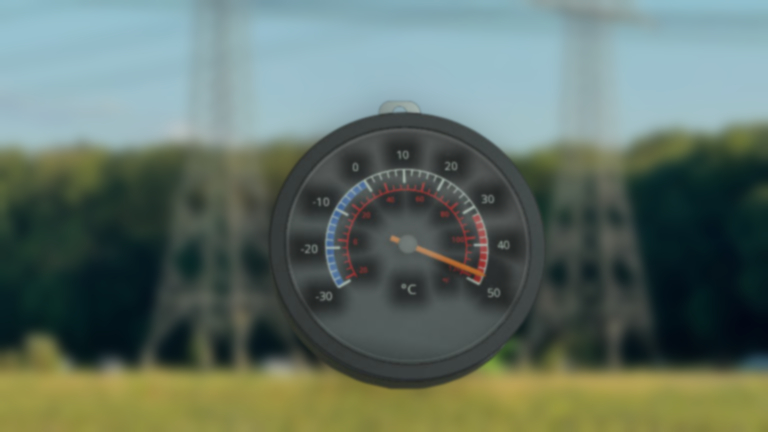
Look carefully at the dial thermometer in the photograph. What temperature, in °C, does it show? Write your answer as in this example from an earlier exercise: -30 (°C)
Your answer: 48 (°C)
